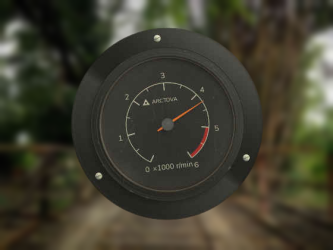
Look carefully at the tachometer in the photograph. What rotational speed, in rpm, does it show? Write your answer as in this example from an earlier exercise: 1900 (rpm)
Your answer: 4250 (rpm)
